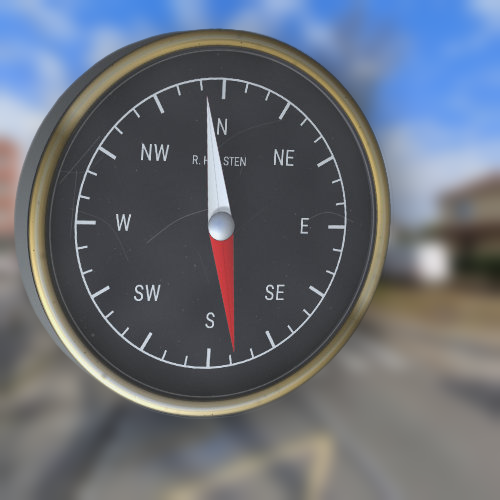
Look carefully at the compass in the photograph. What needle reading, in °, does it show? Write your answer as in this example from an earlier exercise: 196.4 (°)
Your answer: 170 (°)
